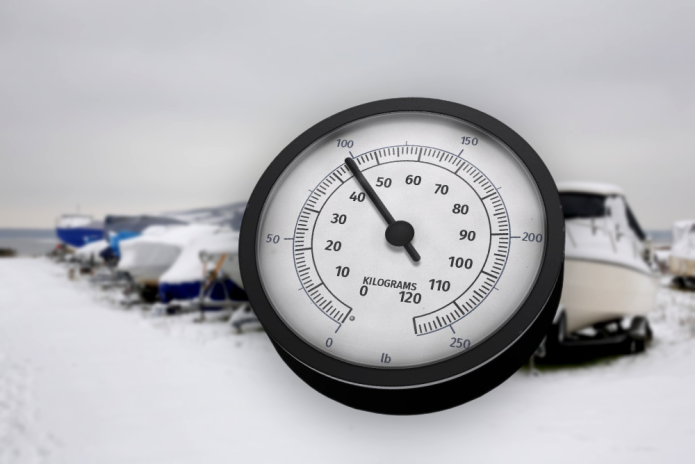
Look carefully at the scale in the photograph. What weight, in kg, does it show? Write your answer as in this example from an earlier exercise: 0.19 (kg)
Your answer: 44 (kg)
